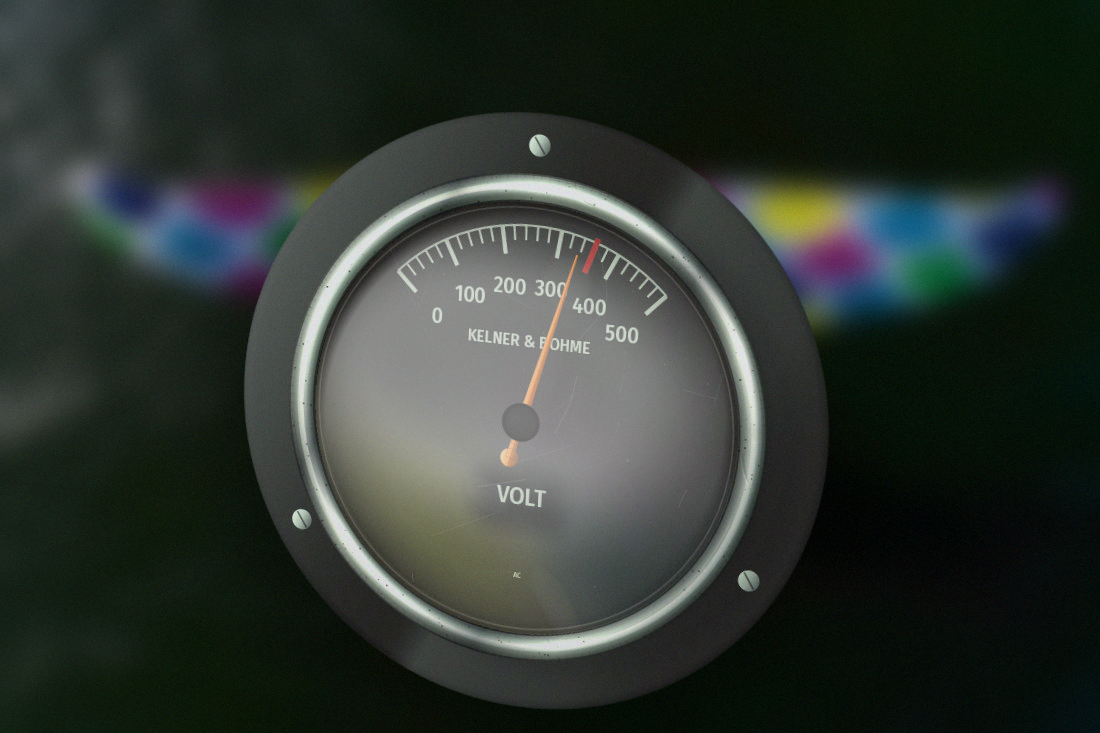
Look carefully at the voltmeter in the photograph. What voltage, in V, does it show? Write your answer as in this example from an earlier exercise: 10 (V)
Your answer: 340 (V)
